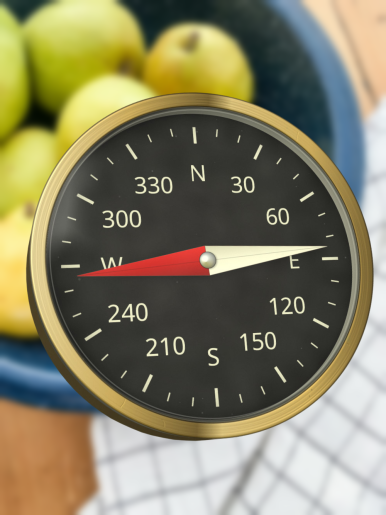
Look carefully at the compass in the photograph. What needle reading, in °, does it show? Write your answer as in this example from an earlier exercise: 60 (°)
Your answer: 265 (°)
